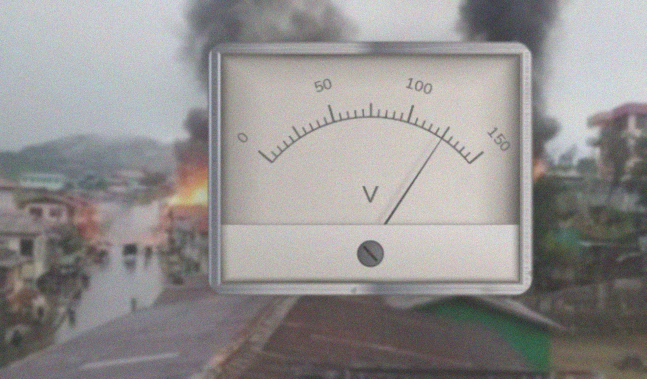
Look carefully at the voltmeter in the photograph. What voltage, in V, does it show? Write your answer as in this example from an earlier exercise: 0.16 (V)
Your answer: 125 (V)
